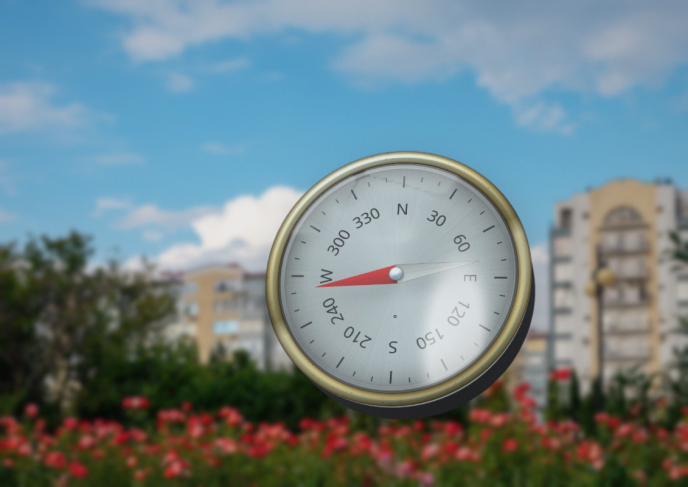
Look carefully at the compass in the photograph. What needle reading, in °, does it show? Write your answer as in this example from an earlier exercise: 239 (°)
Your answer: 260 (°)
